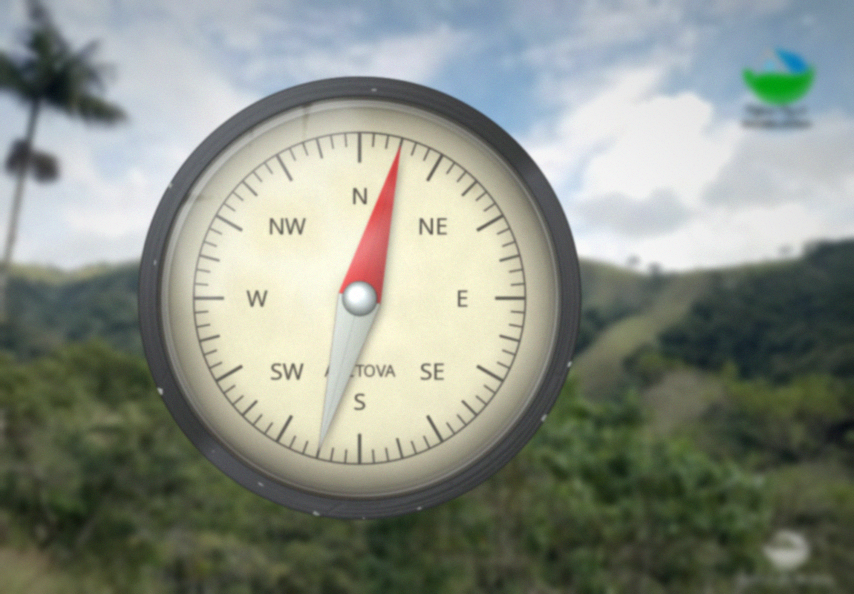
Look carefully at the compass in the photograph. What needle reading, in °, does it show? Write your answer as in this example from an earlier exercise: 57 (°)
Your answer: 15 (°)
